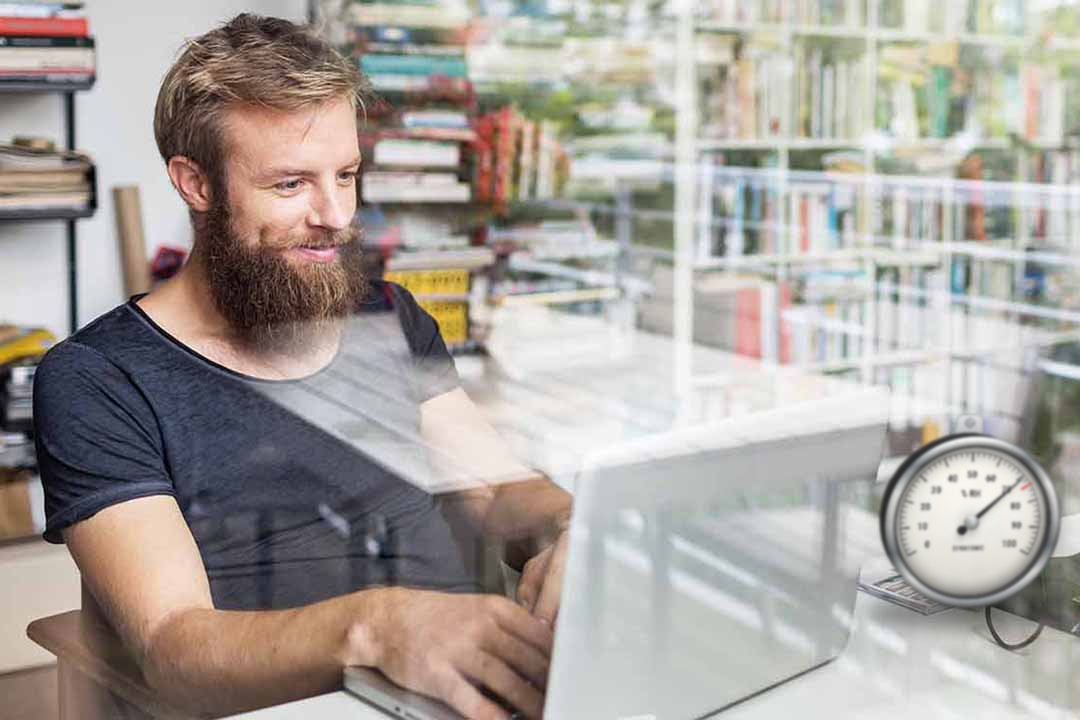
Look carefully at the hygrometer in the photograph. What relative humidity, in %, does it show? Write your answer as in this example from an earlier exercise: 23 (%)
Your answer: 70 (%)
